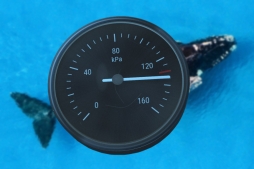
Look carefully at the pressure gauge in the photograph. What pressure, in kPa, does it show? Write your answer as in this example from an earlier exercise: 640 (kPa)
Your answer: 135 (kPa)
